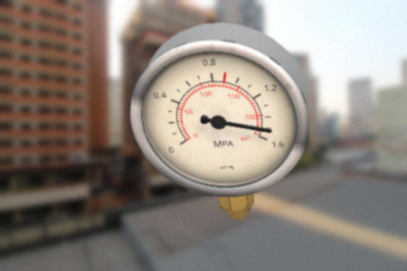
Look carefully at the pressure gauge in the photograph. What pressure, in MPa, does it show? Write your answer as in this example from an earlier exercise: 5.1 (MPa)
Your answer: 1.5 (MPa)
